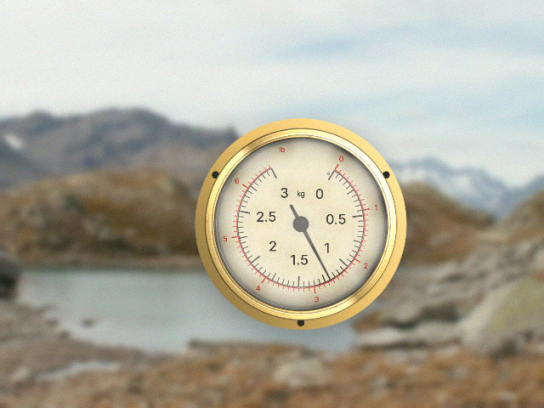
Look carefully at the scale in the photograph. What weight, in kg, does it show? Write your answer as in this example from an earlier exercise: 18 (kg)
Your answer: 1.2 (kg)
